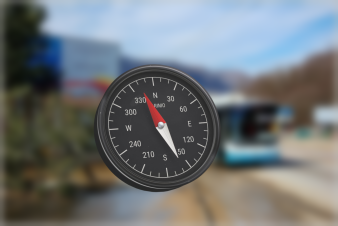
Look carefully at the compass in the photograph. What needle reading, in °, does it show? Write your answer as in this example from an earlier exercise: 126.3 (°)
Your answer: 340 (°)
